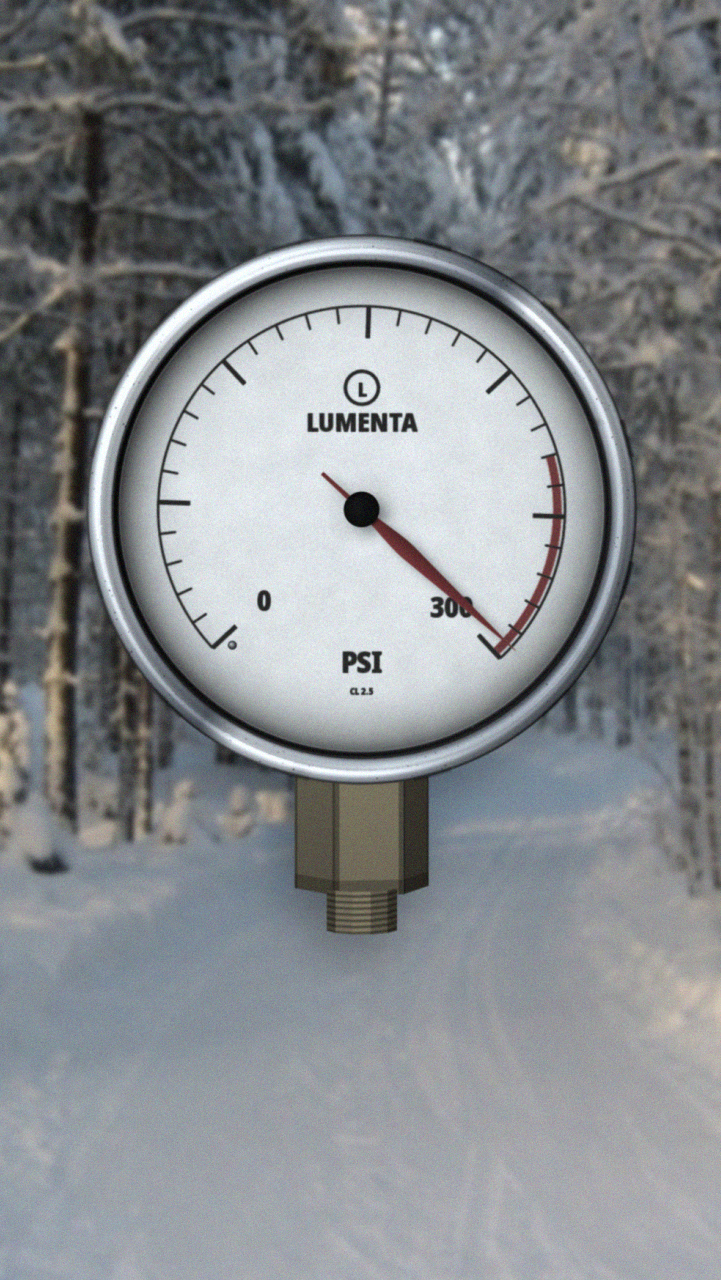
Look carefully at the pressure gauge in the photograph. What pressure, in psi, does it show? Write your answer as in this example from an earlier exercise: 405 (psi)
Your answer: 295 (psi)
